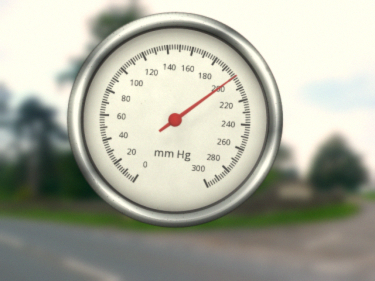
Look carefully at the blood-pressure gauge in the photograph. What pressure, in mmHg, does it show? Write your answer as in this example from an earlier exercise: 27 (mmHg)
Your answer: 200 (mmHg)
